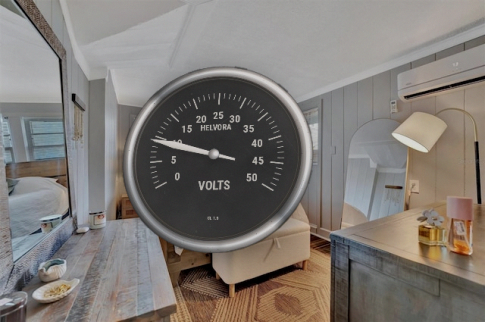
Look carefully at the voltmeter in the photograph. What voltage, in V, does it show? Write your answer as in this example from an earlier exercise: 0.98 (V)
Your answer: 9 (V)
